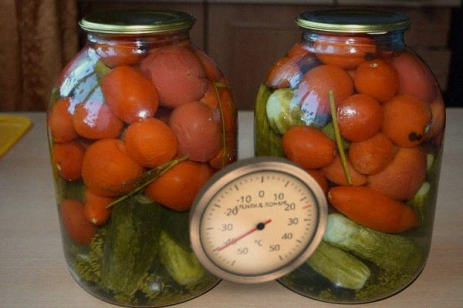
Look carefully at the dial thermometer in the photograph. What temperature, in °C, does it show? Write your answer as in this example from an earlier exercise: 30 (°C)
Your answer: -40 (°C)
